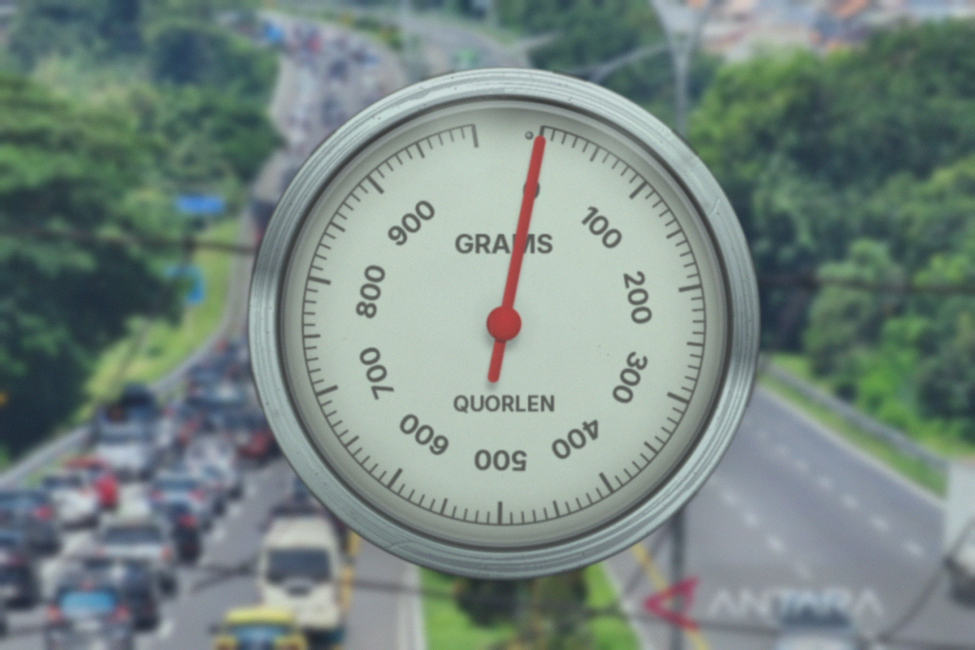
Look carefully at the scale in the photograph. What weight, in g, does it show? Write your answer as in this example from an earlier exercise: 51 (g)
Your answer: 0 (g)
